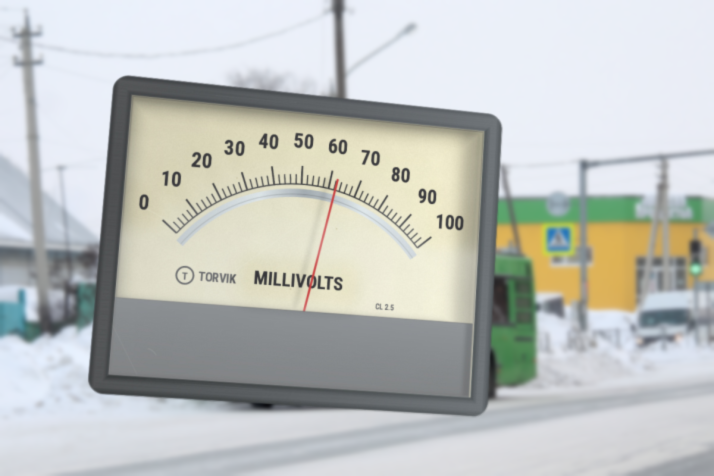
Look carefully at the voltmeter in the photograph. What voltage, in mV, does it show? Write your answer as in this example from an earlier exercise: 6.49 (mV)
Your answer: 62 (mV)
